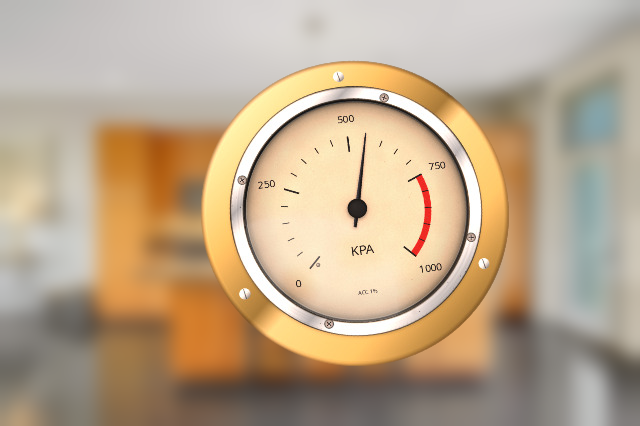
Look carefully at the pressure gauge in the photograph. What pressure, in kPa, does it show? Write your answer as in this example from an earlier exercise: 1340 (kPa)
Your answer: 550 (kPa)
